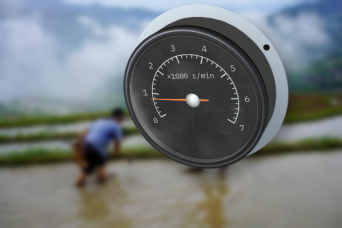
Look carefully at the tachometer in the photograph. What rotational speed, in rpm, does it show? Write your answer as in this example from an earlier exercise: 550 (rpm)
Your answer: 800 (rpm)
